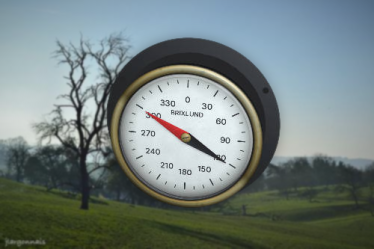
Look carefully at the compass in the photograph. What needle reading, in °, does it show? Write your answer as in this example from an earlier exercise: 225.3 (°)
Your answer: 300 (°)
